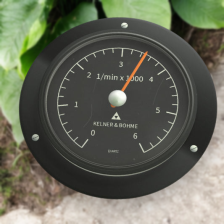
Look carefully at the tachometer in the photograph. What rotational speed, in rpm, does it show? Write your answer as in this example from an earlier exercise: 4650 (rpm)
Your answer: 3500 (rpm)
